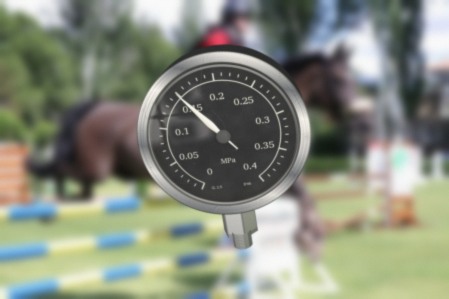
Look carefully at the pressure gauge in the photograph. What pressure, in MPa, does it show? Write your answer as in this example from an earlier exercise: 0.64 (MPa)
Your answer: 0.15 (MPa)
